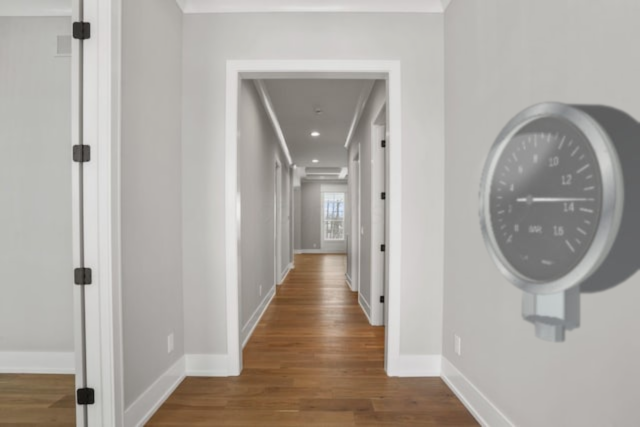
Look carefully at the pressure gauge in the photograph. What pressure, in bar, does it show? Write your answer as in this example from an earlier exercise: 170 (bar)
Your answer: 13.5 (bar)
